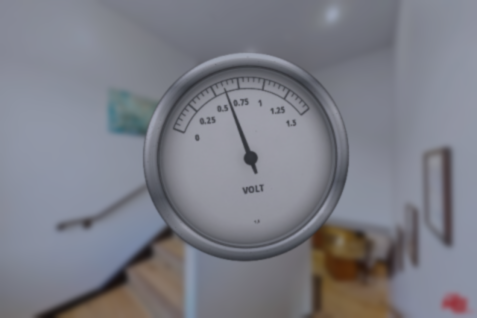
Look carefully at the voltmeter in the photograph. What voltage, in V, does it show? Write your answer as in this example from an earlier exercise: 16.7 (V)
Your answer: 0.6 (V)
